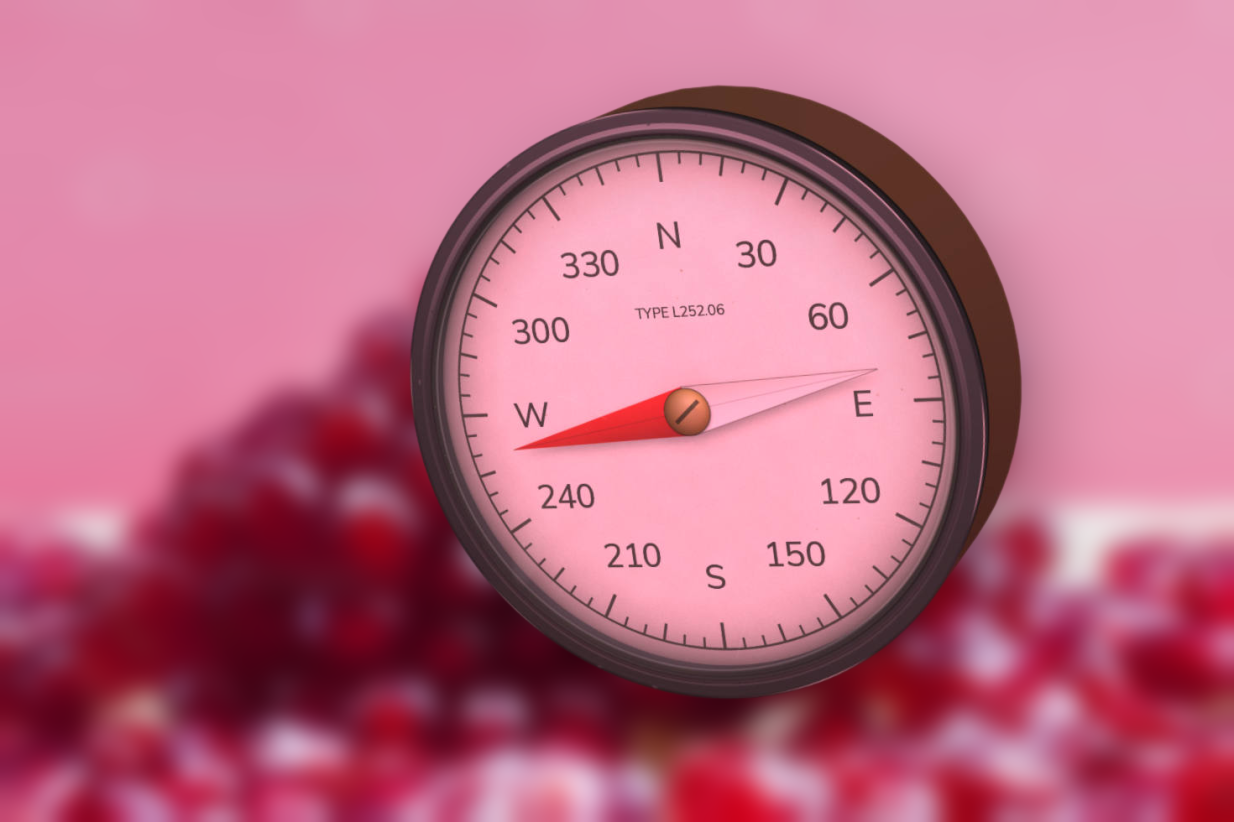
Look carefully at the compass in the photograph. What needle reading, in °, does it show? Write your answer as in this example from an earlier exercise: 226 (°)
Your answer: 260 (°)
